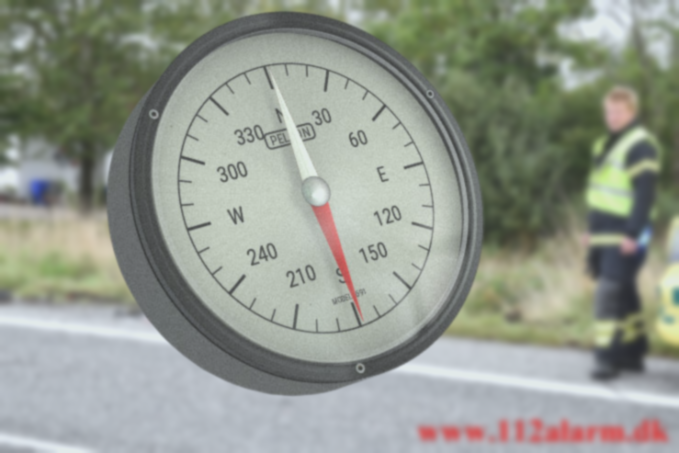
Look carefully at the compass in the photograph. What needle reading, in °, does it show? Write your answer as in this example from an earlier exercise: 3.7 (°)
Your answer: 180 (°)
